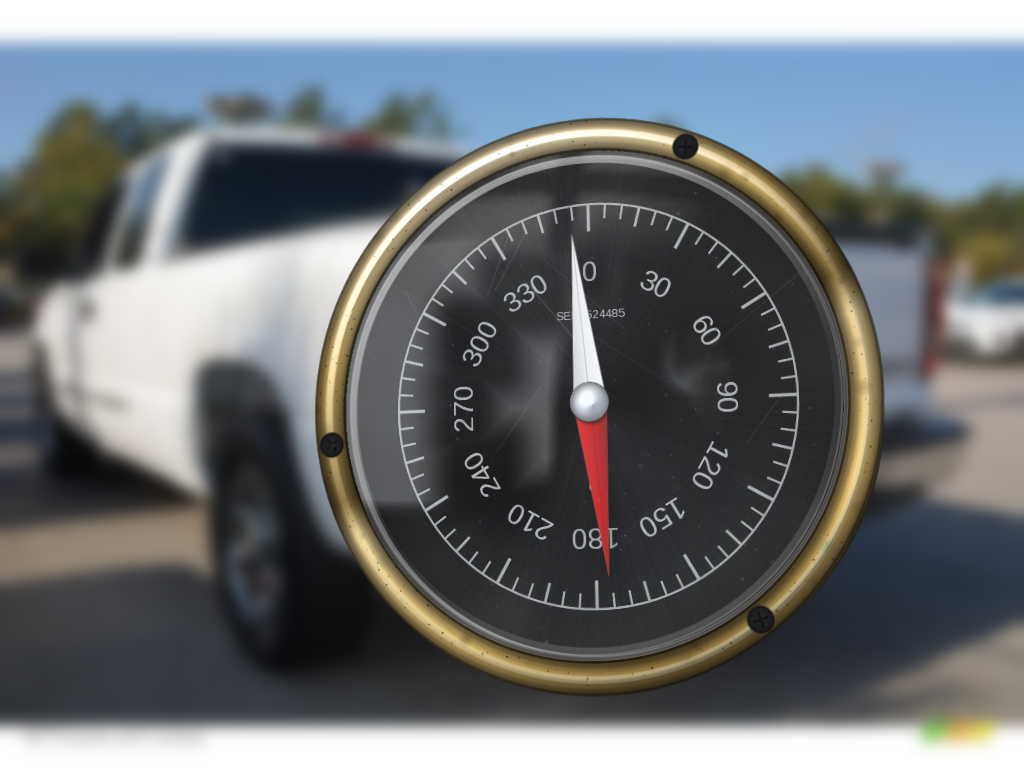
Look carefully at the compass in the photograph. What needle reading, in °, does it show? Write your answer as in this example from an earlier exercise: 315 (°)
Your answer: 175 (°)
